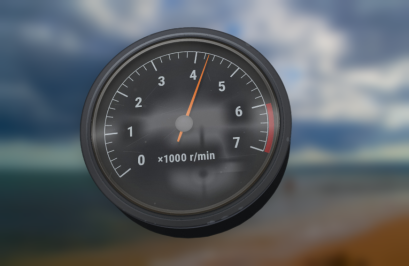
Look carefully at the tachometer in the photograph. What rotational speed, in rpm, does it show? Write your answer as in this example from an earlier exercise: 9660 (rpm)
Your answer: 4300 (rpm)
